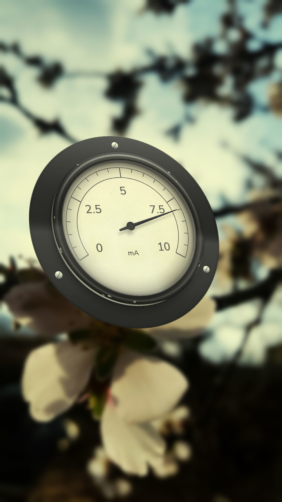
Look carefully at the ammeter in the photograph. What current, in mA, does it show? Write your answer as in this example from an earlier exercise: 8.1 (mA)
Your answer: 8 (mA)
